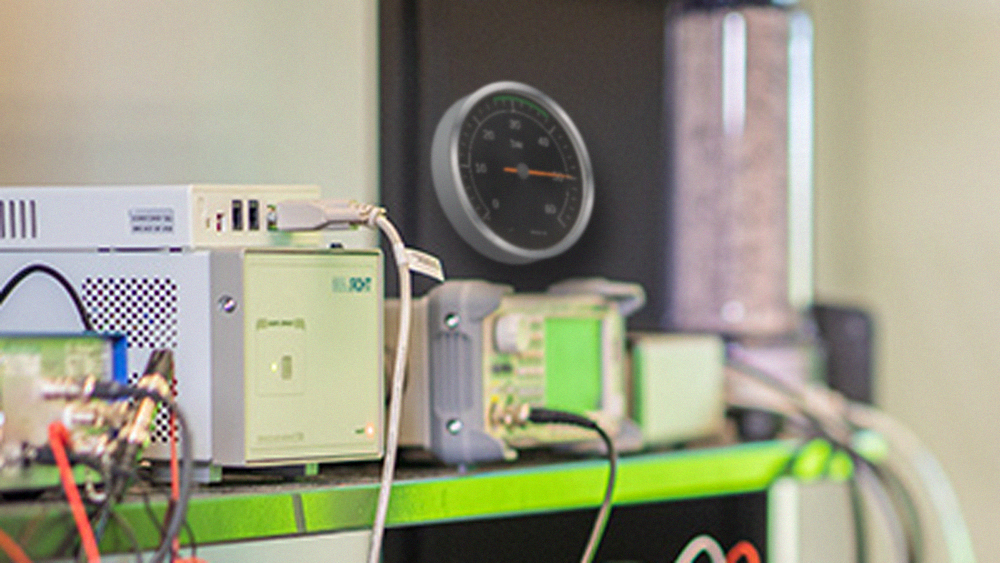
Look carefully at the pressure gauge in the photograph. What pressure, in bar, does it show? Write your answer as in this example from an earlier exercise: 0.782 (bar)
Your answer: 50 (bar)
